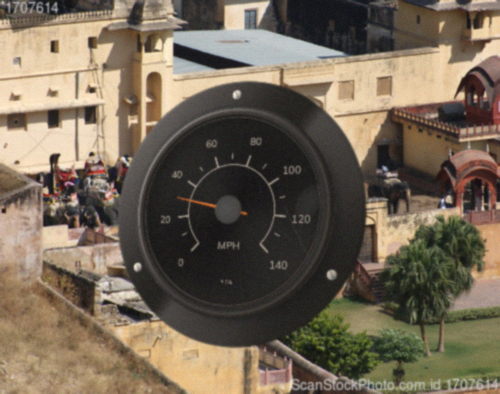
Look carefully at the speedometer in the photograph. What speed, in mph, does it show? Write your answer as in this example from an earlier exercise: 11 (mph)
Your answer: 30 (mph)
